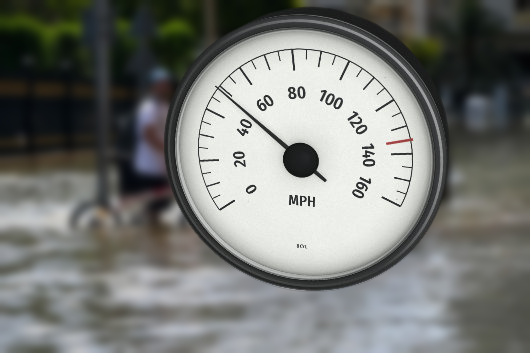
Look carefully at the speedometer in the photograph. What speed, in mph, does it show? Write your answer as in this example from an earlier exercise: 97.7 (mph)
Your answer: 50 (mph)
